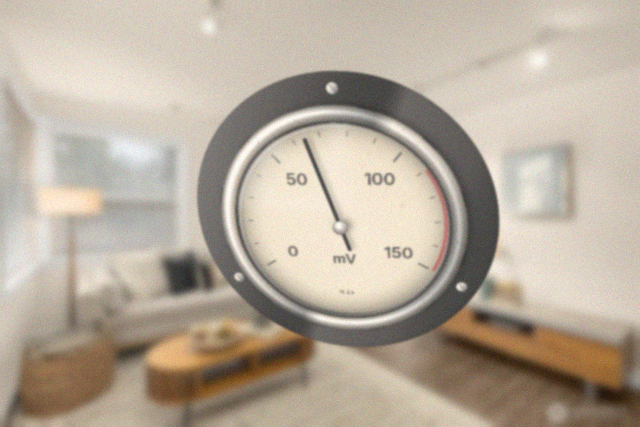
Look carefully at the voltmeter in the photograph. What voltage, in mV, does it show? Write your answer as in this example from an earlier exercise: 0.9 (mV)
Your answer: 65 (mV)
